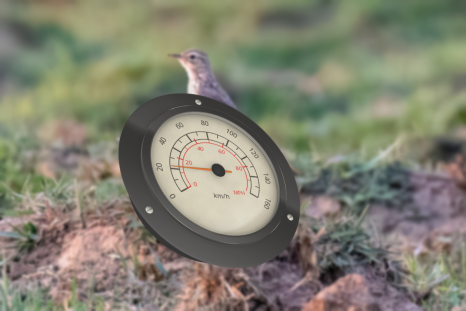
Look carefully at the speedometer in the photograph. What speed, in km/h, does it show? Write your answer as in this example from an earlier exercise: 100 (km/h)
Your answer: 20 (km/h)
